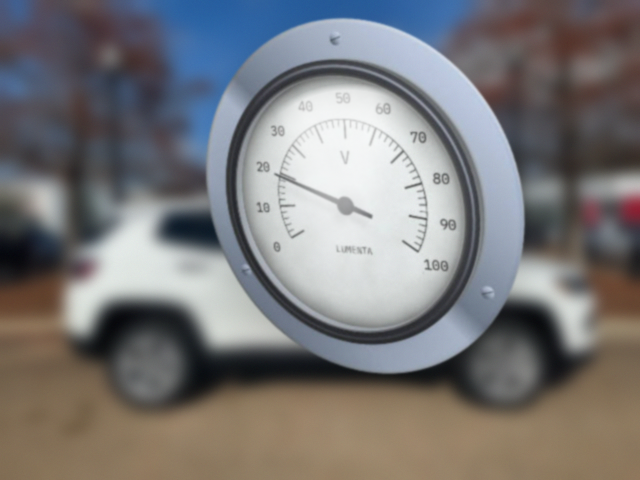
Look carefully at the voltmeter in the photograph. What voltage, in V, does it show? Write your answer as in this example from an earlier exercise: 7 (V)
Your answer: 20 (V)
